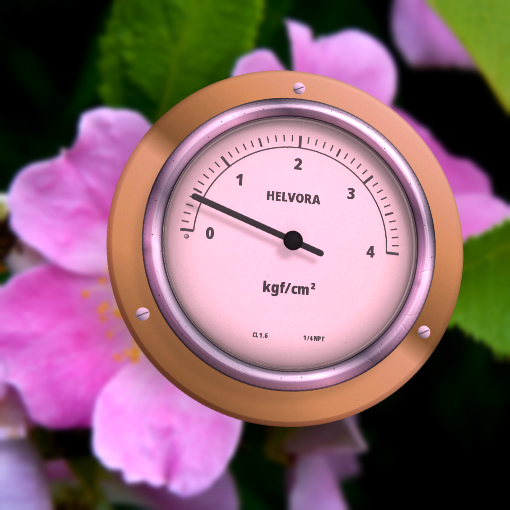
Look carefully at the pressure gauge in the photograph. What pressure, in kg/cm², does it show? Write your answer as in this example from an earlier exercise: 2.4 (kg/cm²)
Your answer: 0.4 (kg/cm²)
